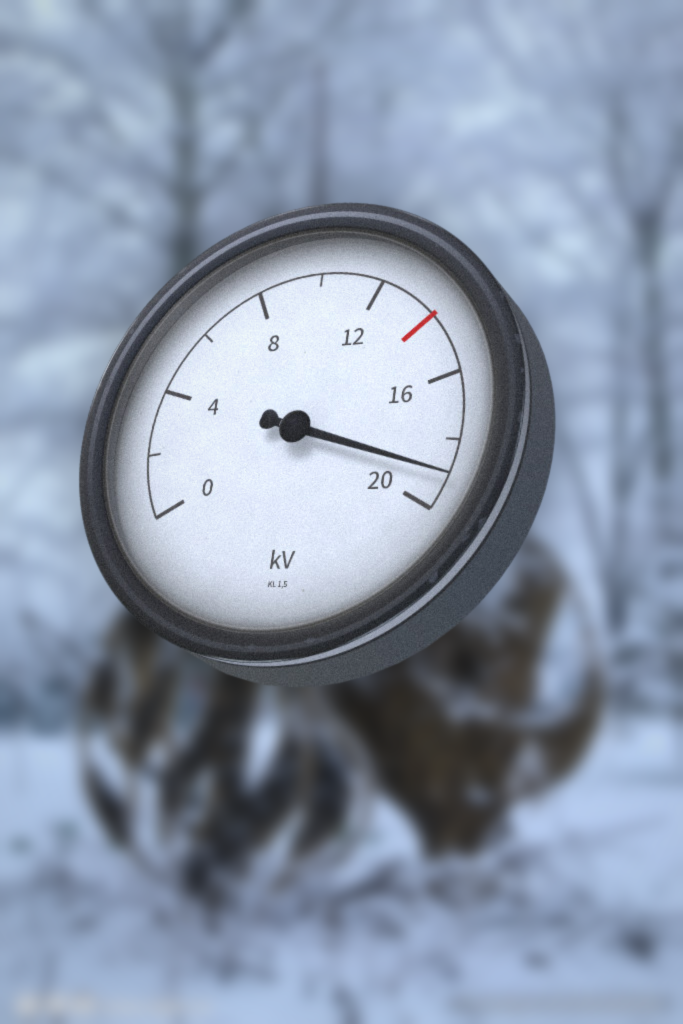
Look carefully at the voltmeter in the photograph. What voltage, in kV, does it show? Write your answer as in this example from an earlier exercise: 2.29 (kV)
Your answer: 19 (kV)
